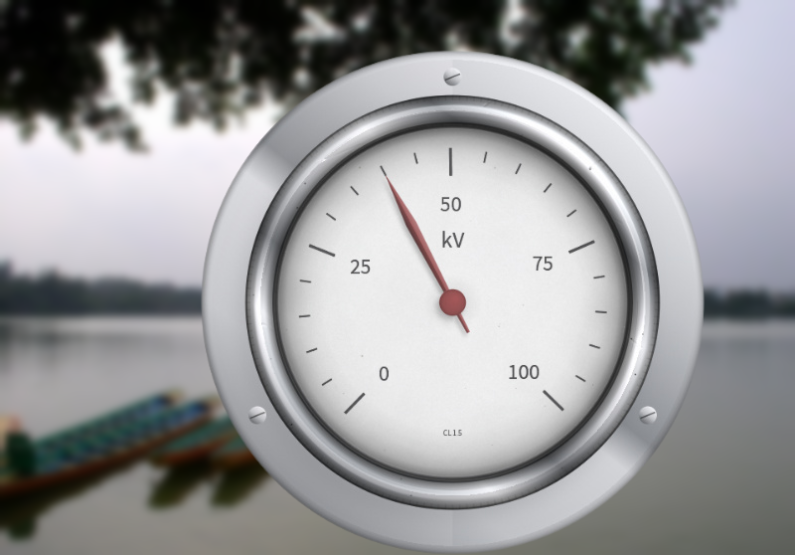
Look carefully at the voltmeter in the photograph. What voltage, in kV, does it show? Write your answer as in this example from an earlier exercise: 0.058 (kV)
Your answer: 40 (kV)
